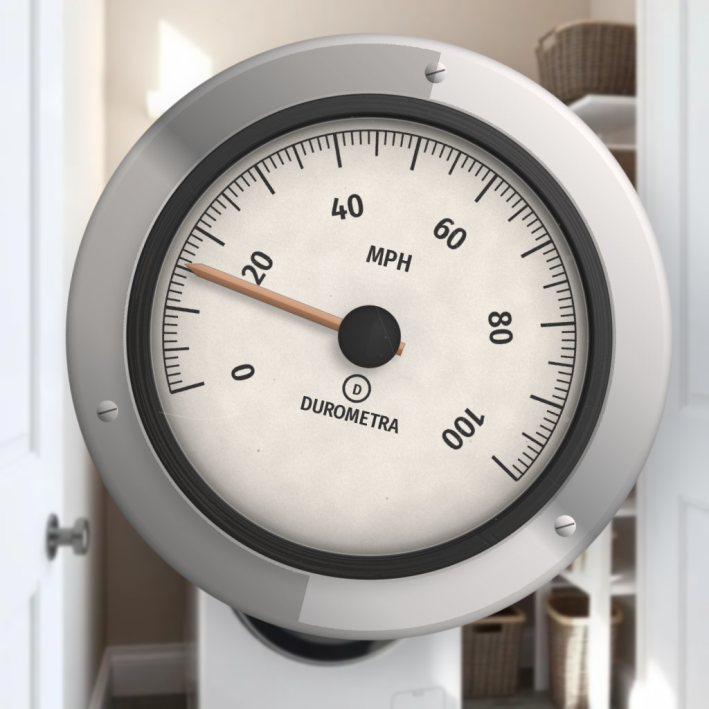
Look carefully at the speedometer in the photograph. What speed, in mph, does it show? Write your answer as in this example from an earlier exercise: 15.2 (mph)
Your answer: 15.5 (mph)
